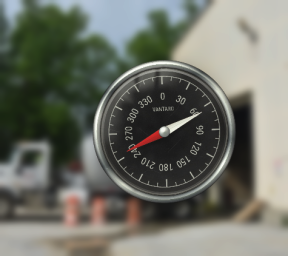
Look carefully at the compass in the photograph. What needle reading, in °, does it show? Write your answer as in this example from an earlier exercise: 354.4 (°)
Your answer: 245 (°)
